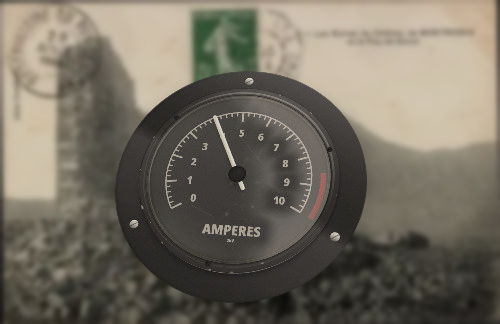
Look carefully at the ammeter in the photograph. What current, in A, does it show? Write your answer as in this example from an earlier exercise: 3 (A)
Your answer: 4 (A)
